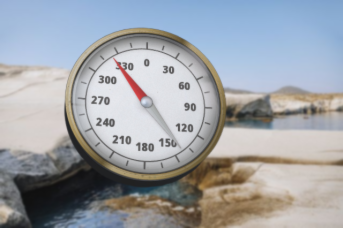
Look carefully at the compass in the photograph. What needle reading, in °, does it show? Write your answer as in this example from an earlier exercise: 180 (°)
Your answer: 322.5 (°)
